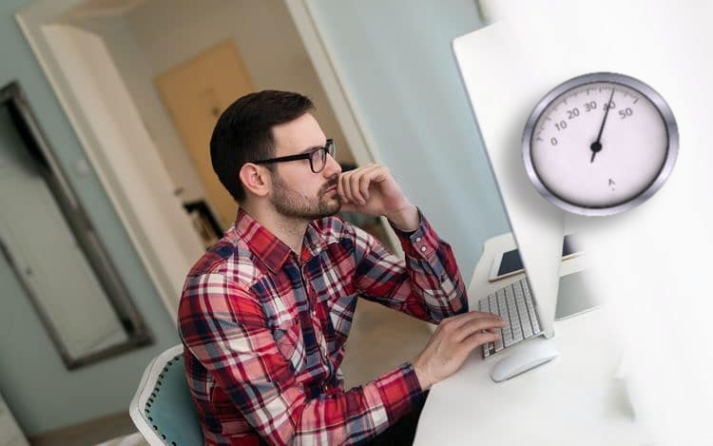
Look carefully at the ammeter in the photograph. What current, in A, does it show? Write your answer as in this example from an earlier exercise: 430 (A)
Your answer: 40 (A)
